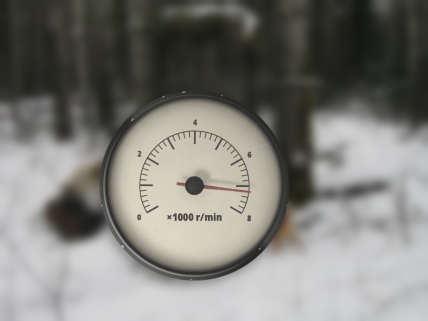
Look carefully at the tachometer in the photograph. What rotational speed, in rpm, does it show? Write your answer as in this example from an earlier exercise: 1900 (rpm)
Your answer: 7200 (rpm)
